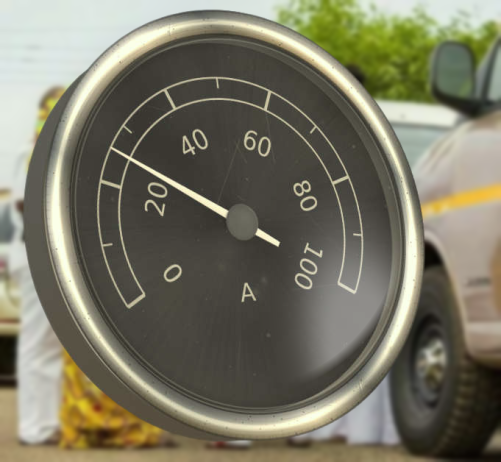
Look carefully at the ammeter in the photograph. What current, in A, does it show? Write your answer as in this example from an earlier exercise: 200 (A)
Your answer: 25 (A)
